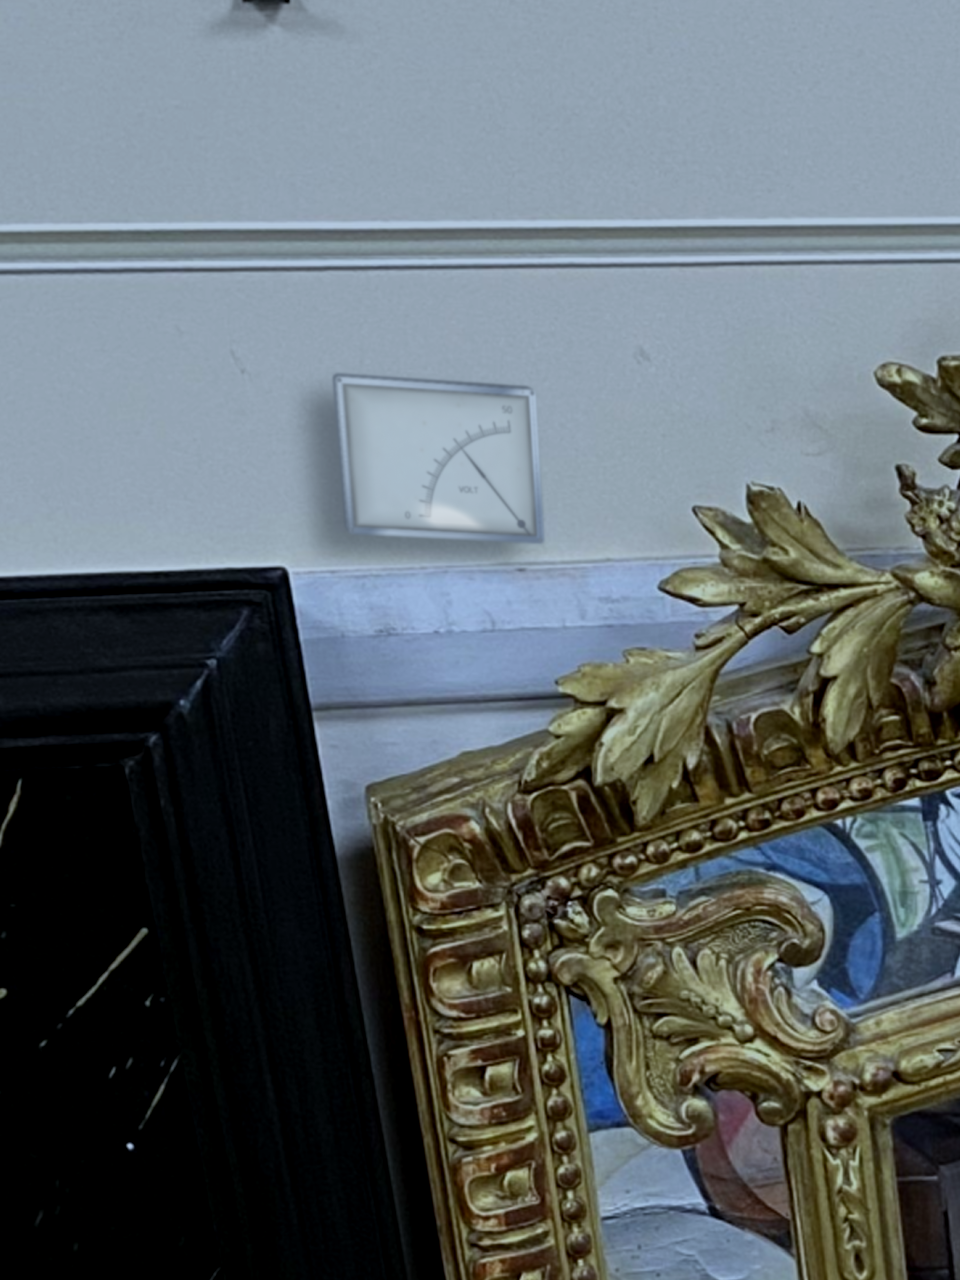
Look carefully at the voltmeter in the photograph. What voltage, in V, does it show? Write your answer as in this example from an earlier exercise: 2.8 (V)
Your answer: 30 (V)
